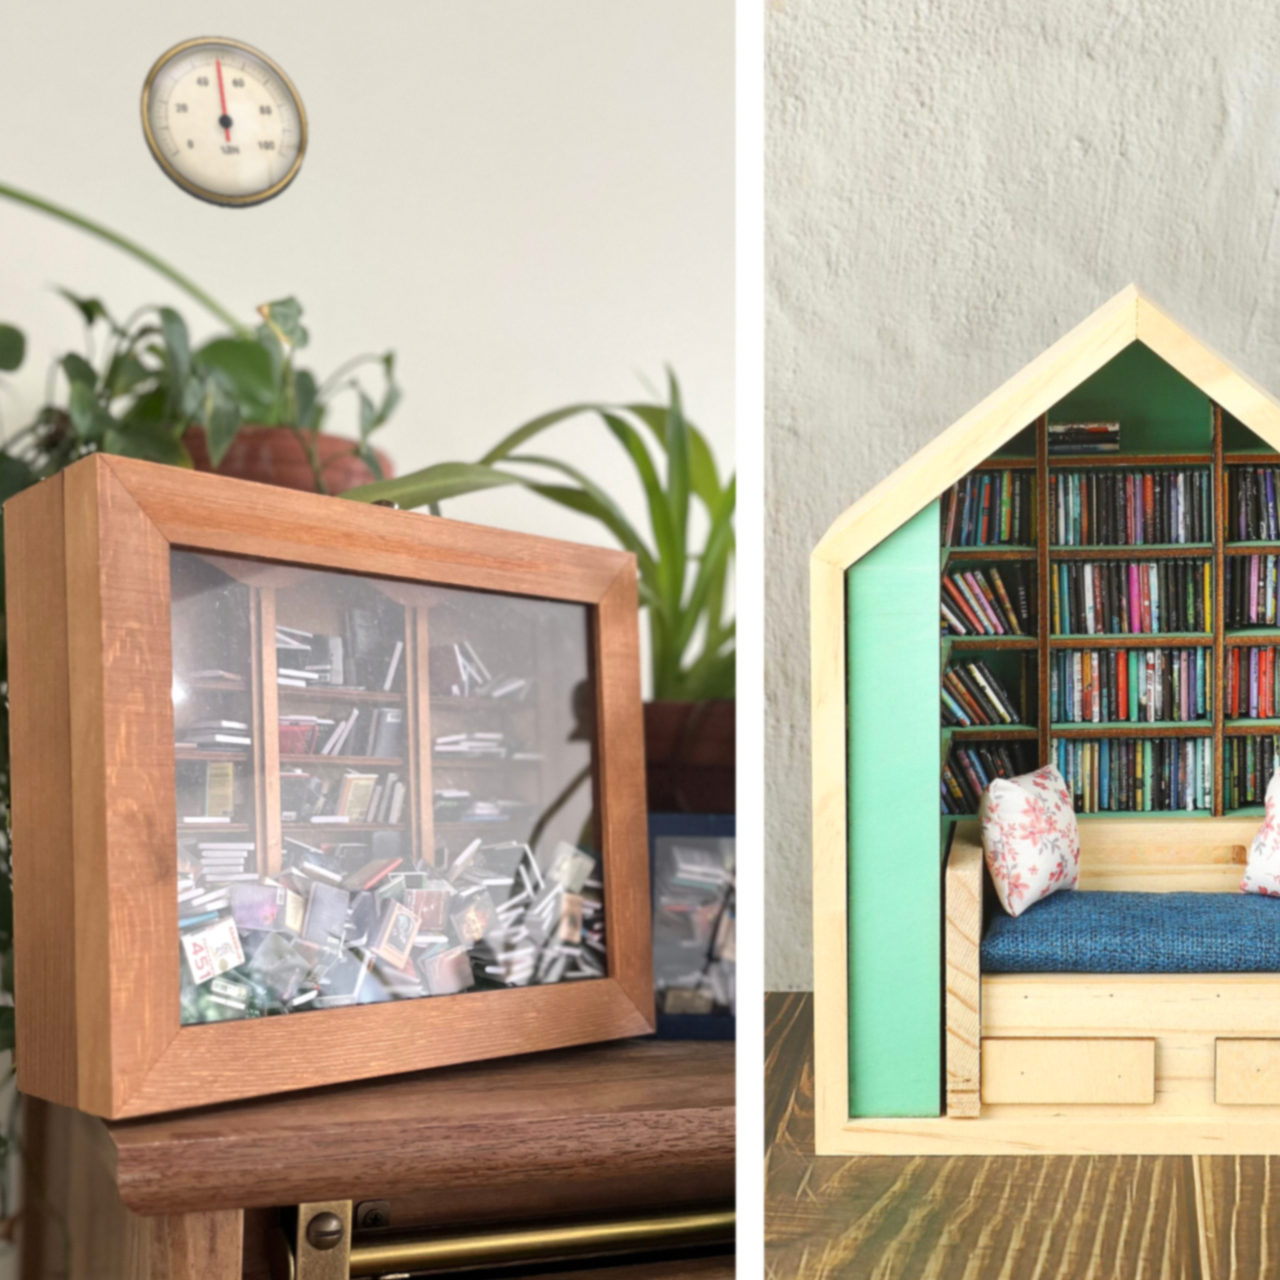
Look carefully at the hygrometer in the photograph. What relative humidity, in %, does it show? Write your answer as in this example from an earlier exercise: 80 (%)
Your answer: 50 (%)
